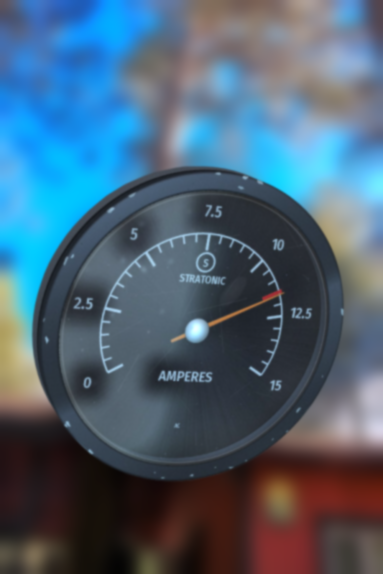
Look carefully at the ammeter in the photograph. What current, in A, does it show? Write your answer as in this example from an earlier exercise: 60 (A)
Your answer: 11.5 (A)
